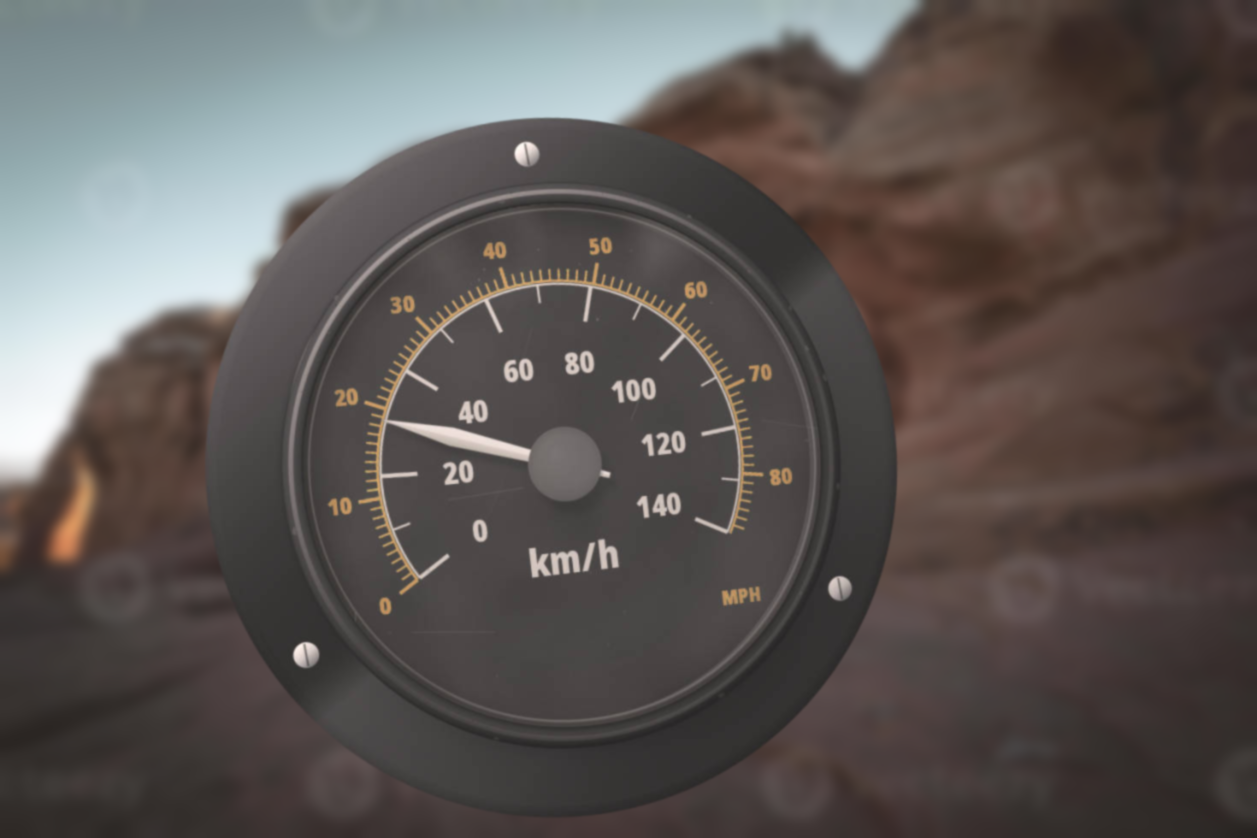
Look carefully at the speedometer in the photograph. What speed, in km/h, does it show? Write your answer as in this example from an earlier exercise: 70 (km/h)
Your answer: 30 (km/h)
